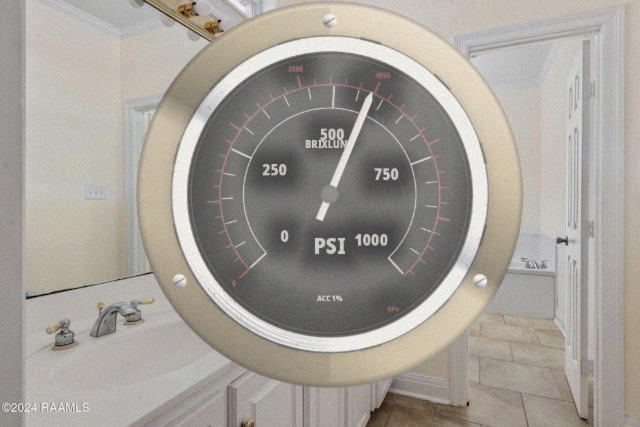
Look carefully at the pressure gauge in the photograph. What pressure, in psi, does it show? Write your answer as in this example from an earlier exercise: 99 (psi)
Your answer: 575 (psi)
